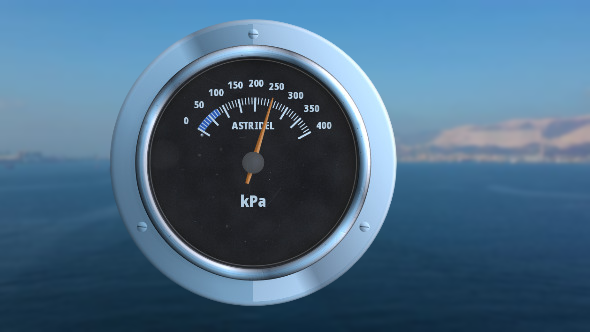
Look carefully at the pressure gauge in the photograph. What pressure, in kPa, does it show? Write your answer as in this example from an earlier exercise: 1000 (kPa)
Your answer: 250 (kPa)
